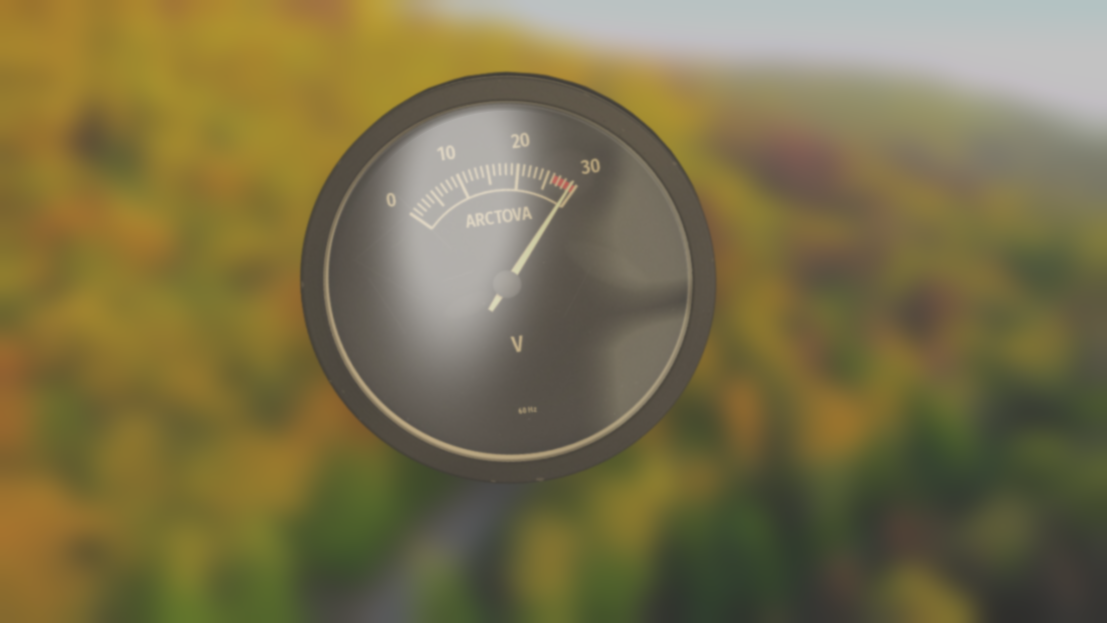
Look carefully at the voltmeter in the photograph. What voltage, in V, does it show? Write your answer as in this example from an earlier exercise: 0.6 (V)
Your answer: 29 (V)
